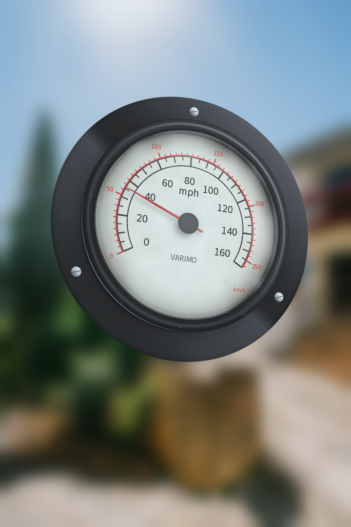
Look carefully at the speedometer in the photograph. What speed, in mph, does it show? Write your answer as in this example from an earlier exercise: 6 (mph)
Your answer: 35 (mph)
